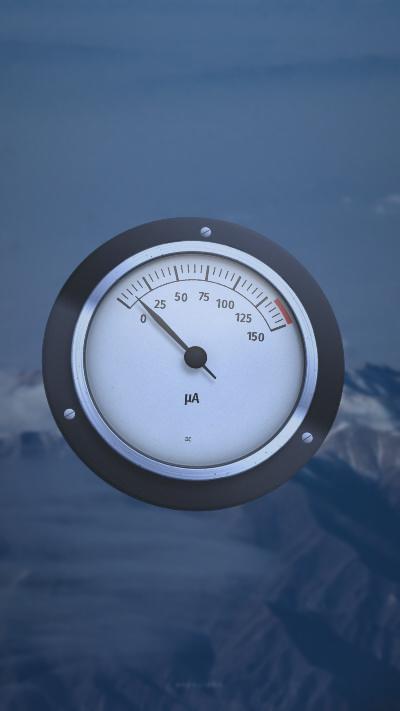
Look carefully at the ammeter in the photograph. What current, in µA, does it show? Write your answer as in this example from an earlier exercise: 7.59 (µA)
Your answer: 10 (µA)
